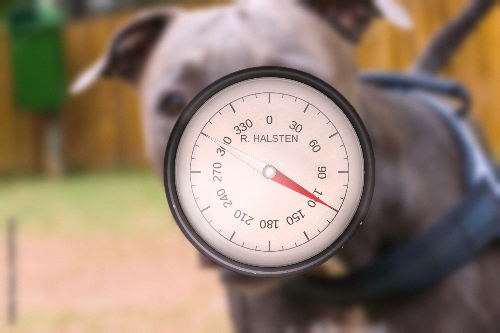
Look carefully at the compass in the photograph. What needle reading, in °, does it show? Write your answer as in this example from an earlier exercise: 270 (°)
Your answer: 120 (°)
